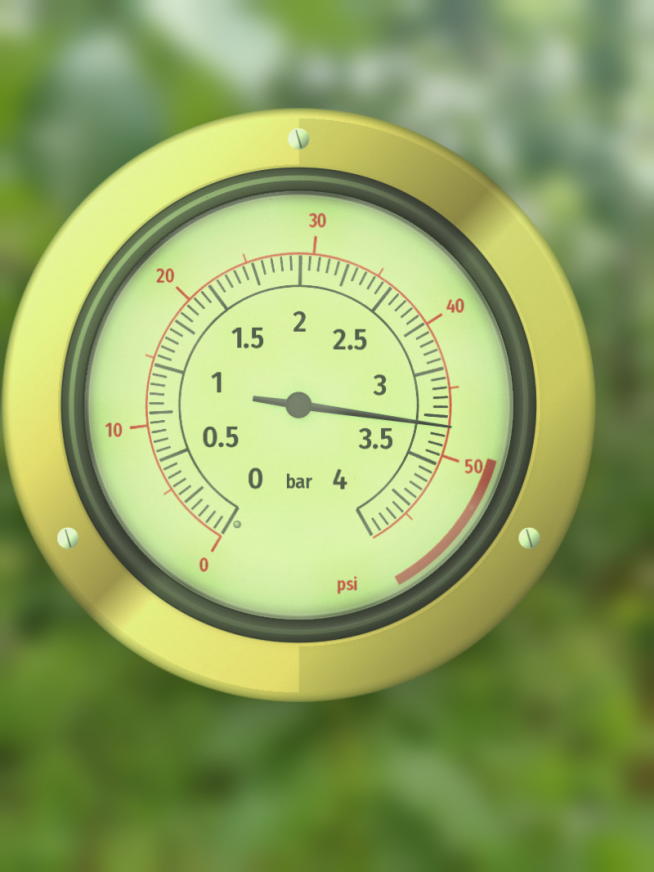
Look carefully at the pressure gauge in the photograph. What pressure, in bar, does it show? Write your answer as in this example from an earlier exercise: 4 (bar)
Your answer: 3.3 (bar)
